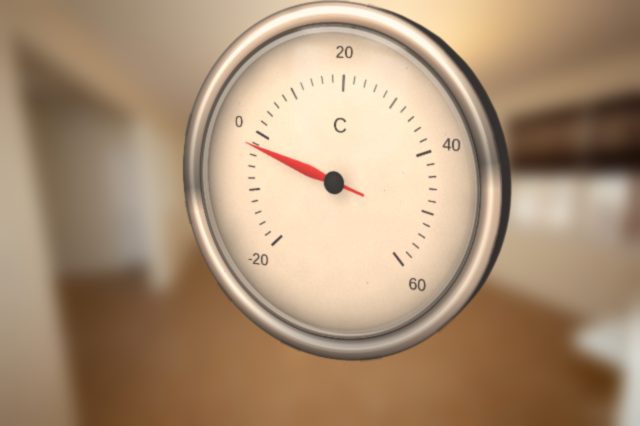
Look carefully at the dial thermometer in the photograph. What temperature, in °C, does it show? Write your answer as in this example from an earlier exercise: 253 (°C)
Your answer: -2 (°C)
